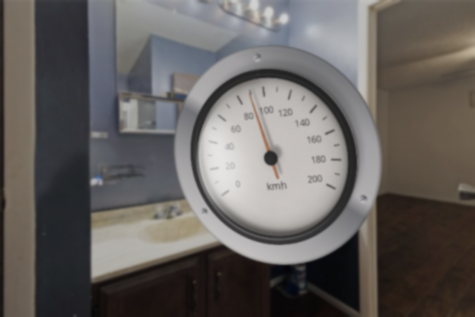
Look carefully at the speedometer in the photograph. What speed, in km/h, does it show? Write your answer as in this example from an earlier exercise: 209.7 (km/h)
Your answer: 90 (km/h)
